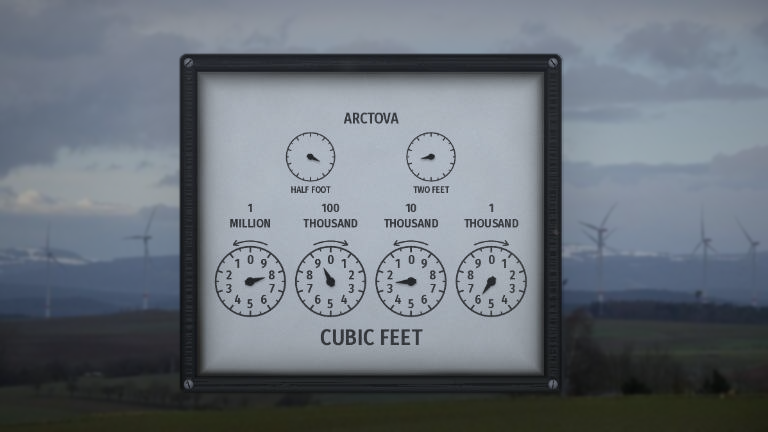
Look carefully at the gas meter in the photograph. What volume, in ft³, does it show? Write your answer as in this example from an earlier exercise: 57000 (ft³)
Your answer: 792600 (ft³)
